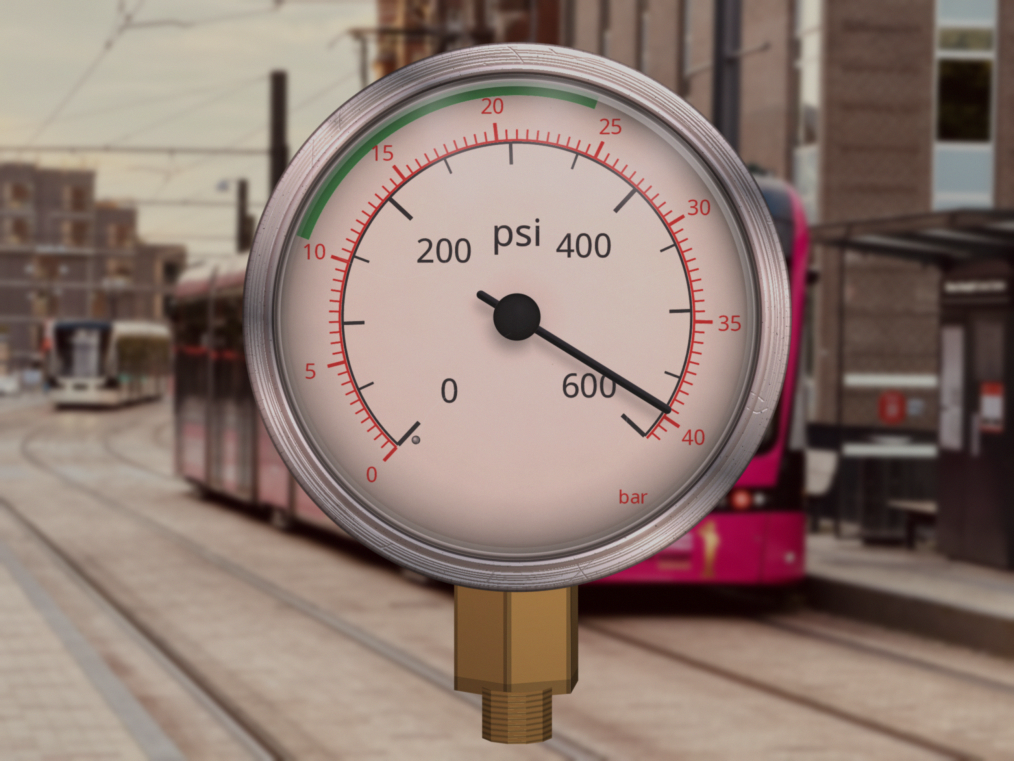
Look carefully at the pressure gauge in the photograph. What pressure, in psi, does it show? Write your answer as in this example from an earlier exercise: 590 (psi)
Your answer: 575 (psi)
